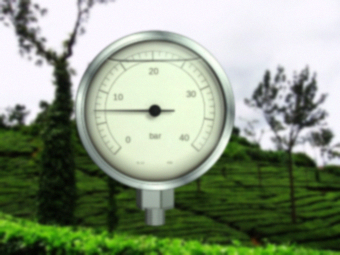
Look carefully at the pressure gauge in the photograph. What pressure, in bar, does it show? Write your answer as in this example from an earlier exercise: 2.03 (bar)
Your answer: 7 (bar)
